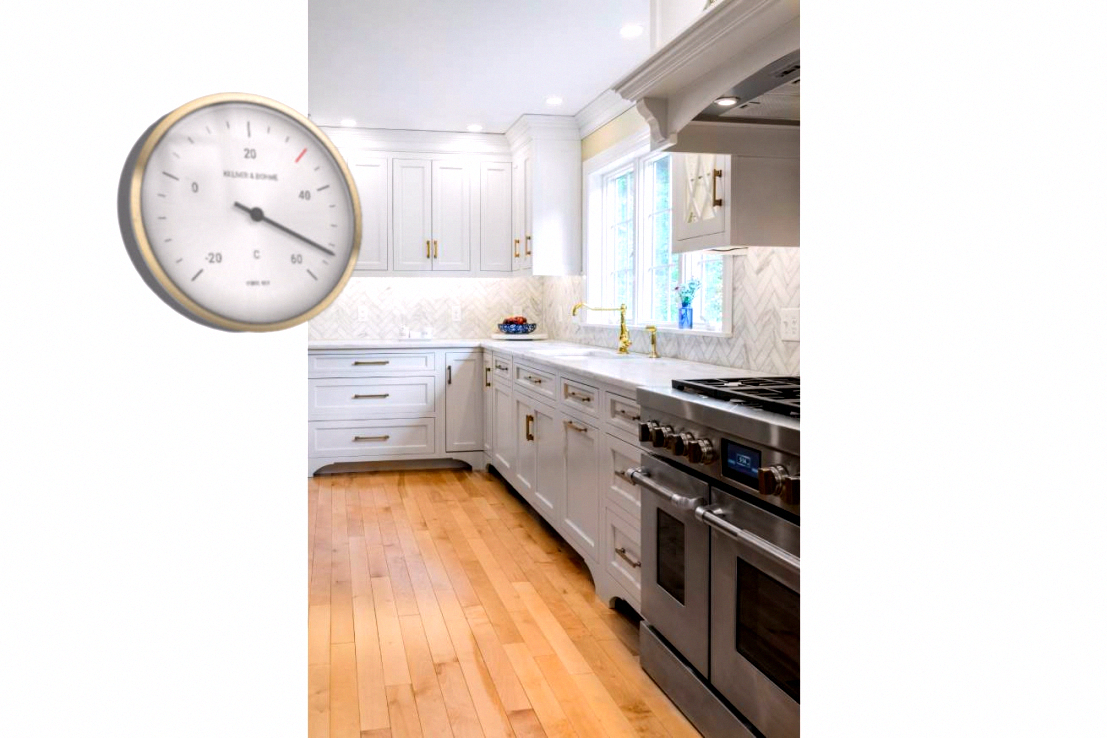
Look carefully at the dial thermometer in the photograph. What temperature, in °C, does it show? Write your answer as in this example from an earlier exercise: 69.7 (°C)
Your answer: 54 (°C)
